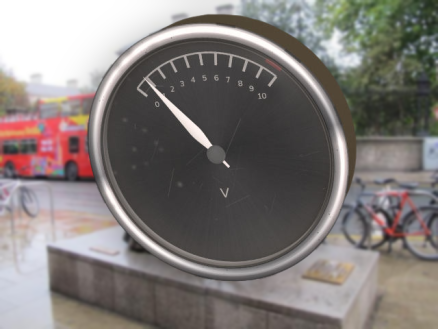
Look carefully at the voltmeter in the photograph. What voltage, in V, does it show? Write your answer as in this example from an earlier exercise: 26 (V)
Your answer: 1 (V)
